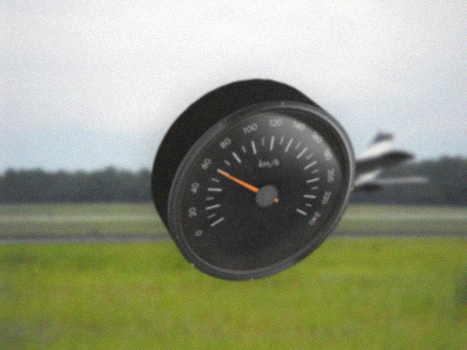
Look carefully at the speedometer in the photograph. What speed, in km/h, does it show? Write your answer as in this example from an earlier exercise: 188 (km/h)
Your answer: 60 (km/h)
